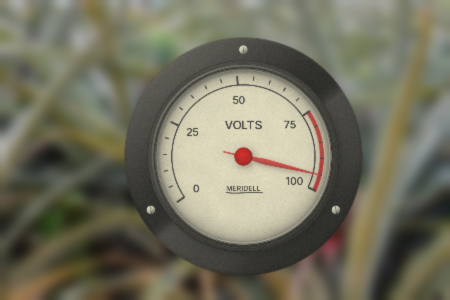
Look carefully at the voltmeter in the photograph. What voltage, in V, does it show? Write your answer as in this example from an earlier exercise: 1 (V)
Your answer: 95 (V)
